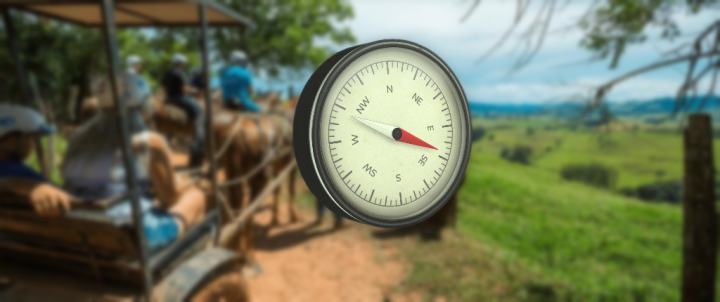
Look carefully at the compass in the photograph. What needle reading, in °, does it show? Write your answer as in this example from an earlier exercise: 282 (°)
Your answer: 115 (°)
